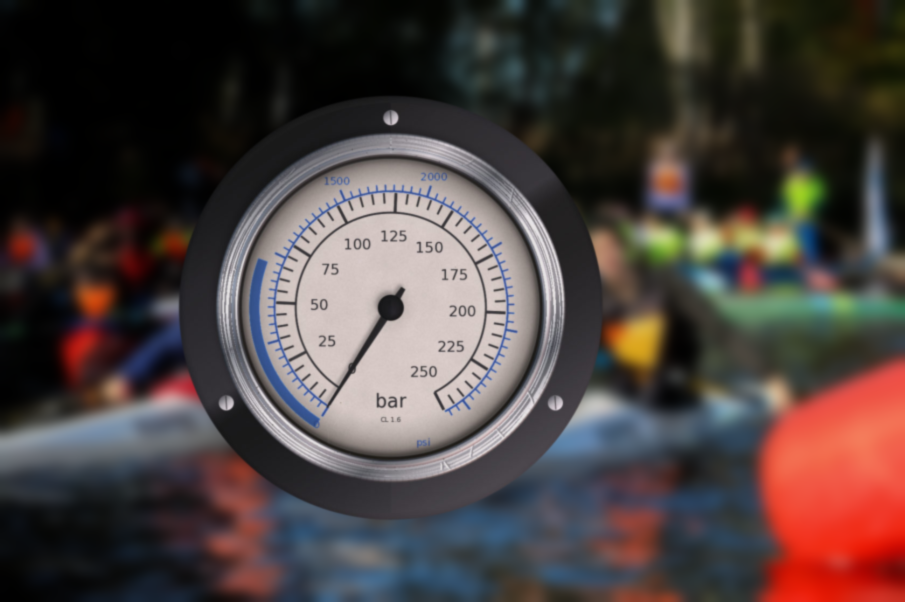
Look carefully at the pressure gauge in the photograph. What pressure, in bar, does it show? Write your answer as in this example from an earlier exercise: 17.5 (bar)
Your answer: 0 (bar)
